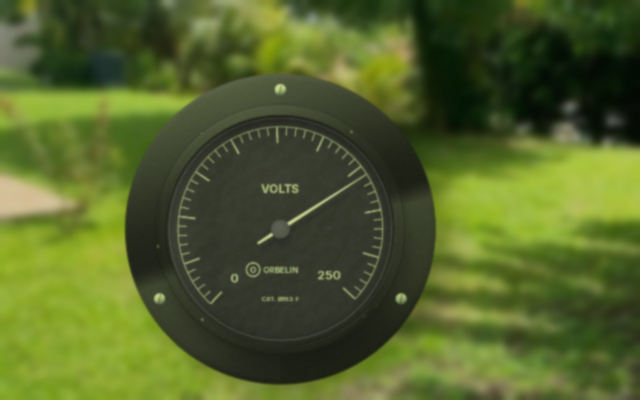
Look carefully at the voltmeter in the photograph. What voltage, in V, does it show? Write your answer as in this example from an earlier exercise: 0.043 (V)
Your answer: 180 (V)
